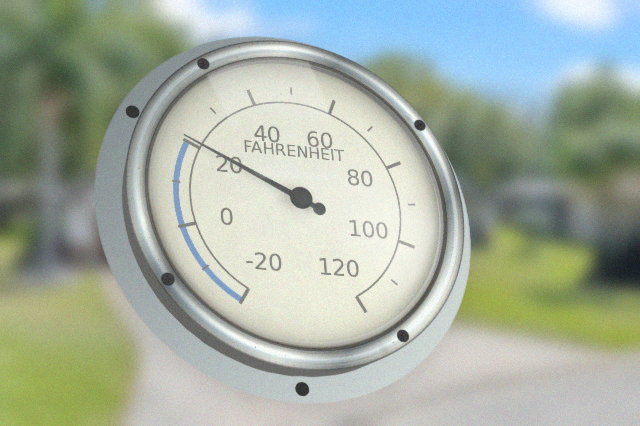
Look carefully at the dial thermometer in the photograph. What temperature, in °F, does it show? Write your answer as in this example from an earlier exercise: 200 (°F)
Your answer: 20 (°F)
